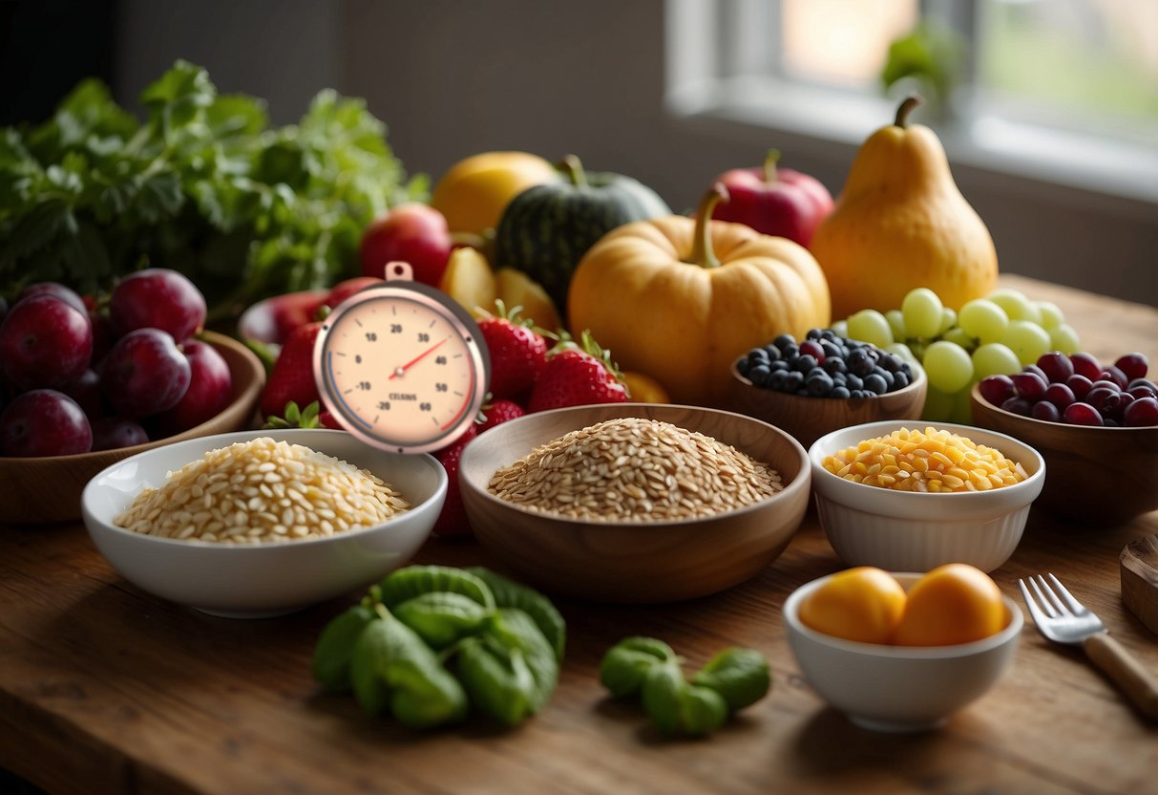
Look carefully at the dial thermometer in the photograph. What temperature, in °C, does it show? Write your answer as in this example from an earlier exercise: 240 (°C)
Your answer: 35 (°C)
